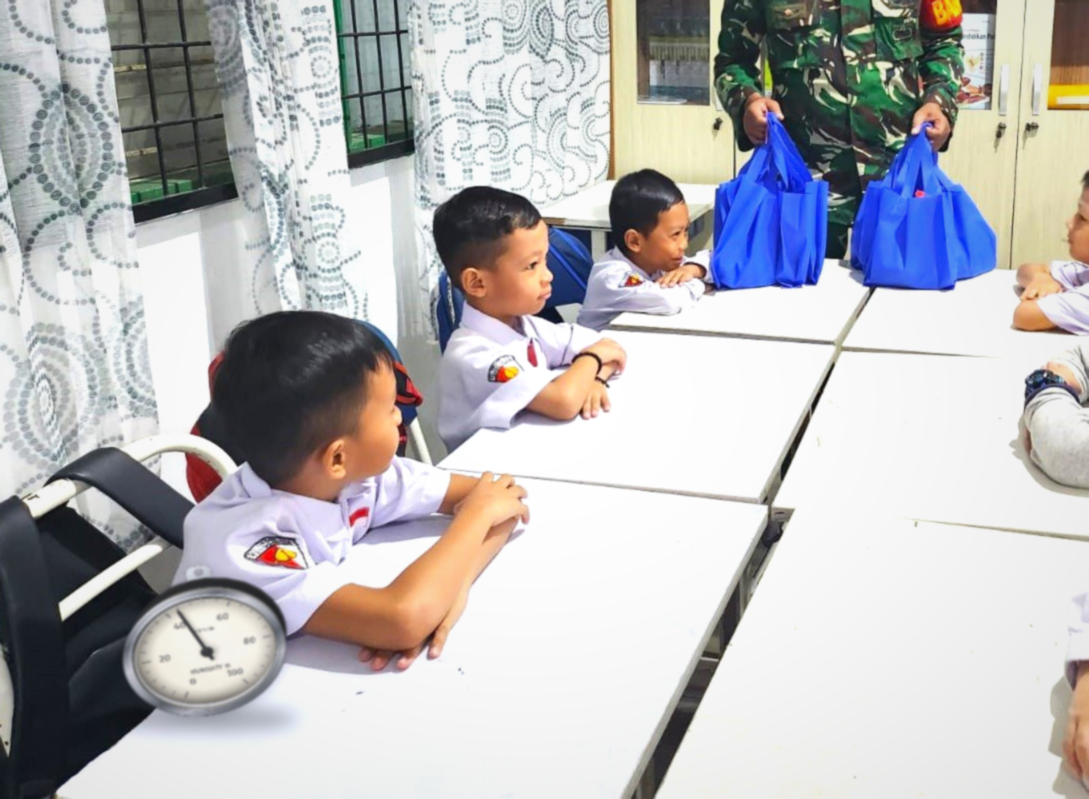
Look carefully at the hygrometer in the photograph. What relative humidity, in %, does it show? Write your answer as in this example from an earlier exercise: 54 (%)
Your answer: 44 (%)
